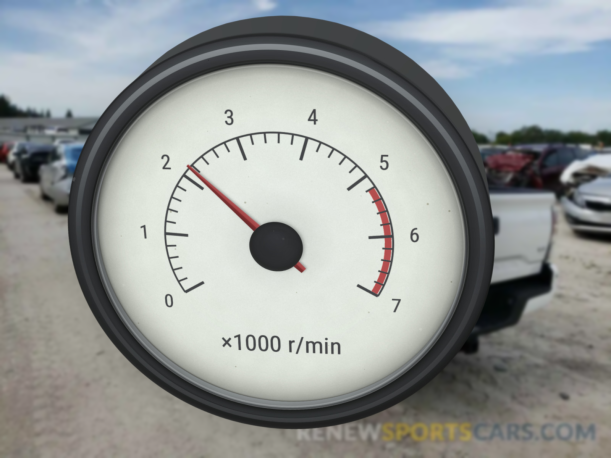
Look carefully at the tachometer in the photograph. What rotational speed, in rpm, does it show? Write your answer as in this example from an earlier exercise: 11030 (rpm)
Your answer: 2200 (rpm)
